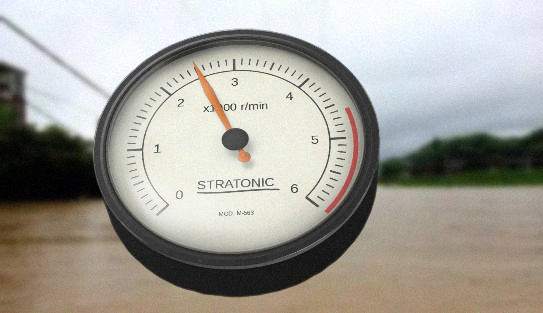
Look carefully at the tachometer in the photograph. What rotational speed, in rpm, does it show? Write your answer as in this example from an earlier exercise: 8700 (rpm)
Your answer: 2500 (rpm)
